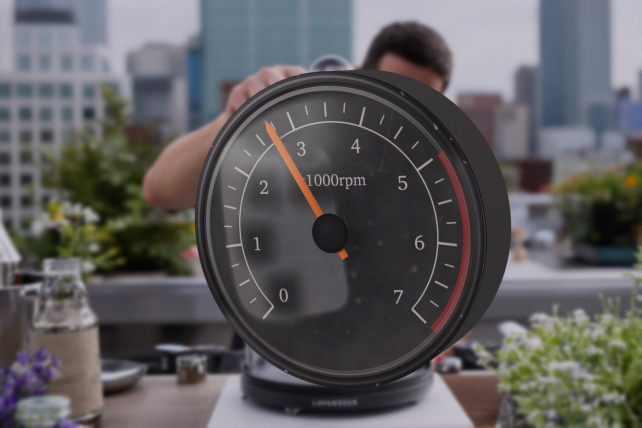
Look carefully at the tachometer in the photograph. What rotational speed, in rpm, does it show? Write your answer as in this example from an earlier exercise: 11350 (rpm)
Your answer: 2750 (rpm)
